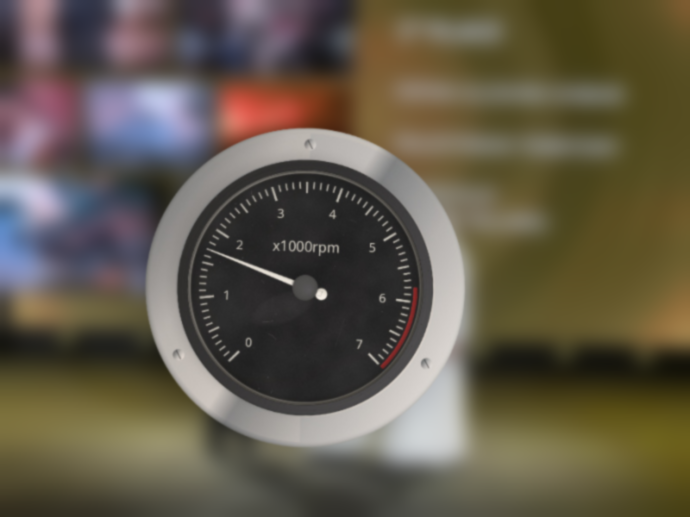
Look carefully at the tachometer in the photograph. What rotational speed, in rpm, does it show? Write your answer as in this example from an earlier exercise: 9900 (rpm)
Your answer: 1700 (rpm)
